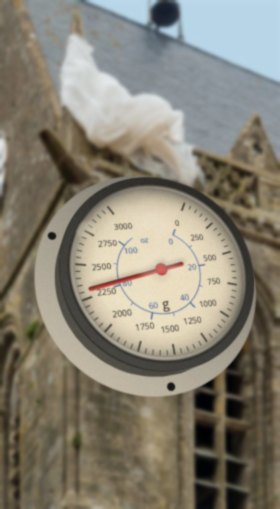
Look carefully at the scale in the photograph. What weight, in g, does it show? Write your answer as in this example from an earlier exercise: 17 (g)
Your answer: 2300 (g)
